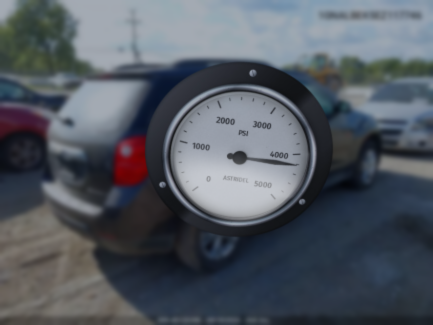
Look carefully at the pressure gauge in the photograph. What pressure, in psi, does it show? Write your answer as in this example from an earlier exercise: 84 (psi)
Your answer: 4200 (psi)
